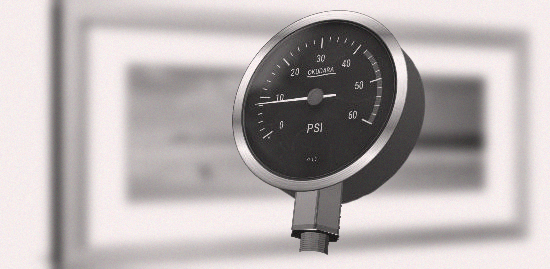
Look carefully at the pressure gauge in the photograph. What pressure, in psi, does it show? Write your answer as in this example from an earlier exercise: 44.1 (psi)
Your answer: 8 (psi)
